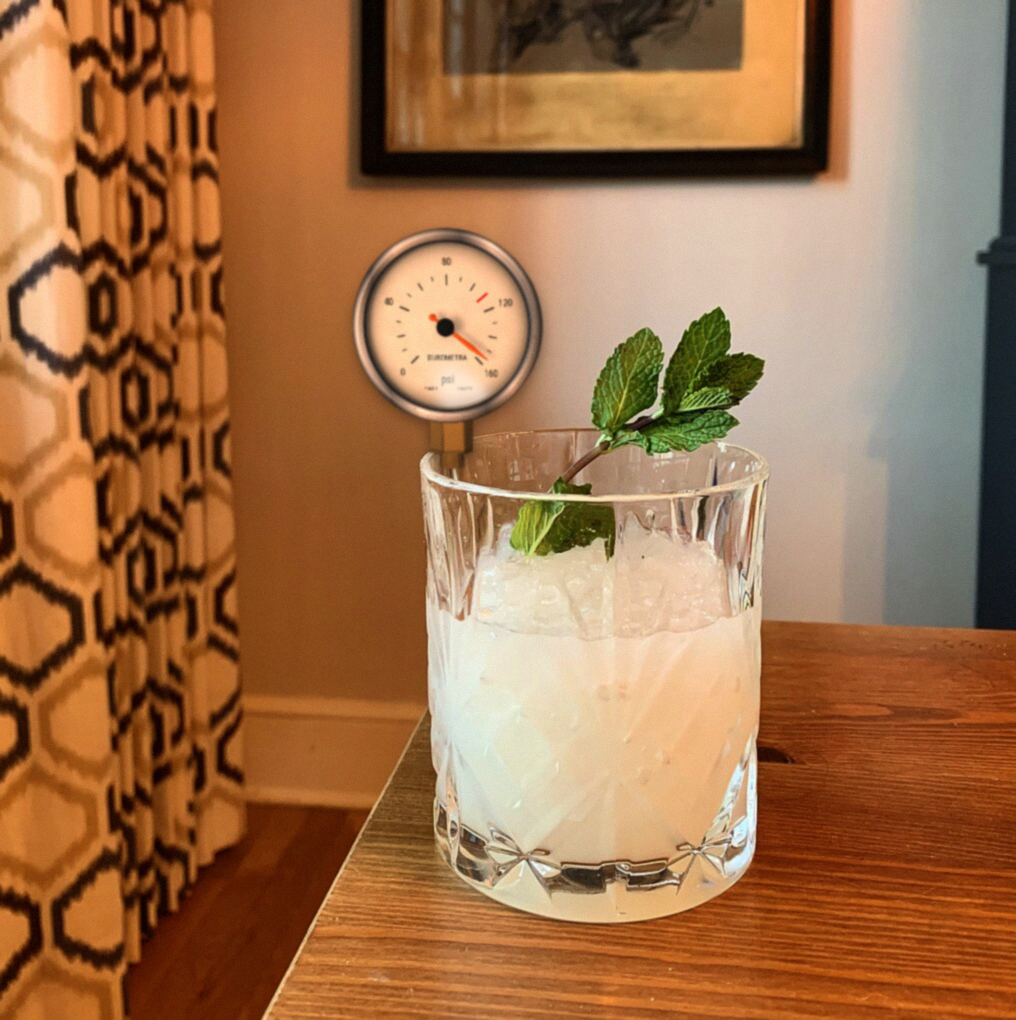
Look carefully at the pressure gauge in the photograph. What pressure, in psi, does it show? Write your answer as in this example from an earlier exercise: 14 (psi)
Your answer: 155 (psi)
